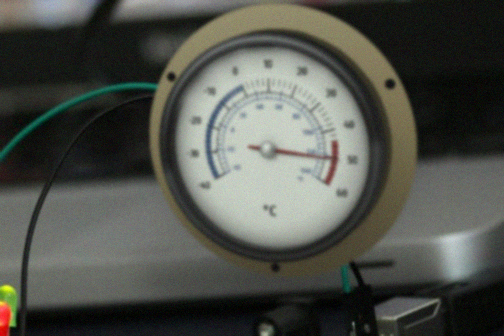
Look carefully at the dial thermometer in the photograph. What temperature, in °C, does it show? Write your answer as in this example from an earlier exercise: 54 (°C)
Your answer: 50 (°C)
